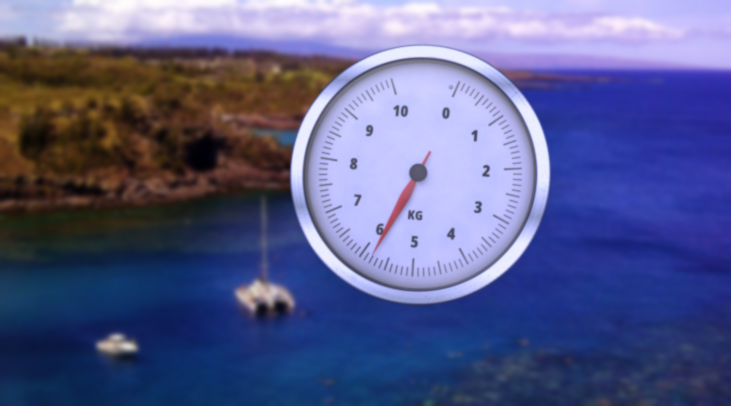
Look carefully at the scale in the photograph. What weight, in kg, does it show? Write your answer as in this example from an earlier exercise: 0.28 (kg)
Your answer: 5.8 (kg)
